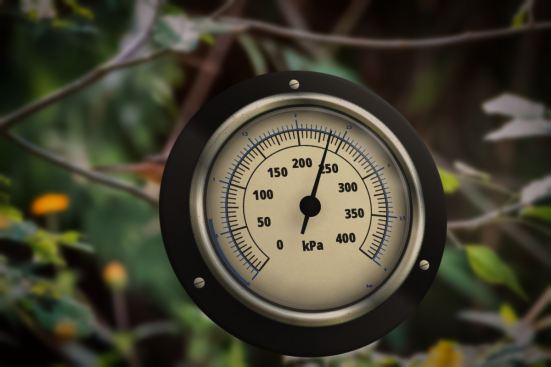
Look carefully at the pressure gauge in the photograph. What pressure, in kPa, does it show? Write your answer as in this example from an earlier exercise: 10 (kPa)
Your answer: 235 (kPa)
